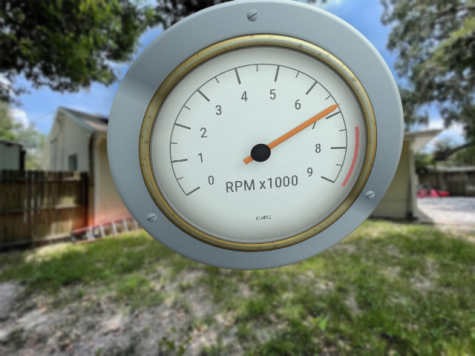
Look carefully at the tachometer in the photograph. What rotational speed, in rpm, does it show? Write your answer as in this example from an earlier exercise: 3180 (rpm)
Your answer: 6750 (rpm)
